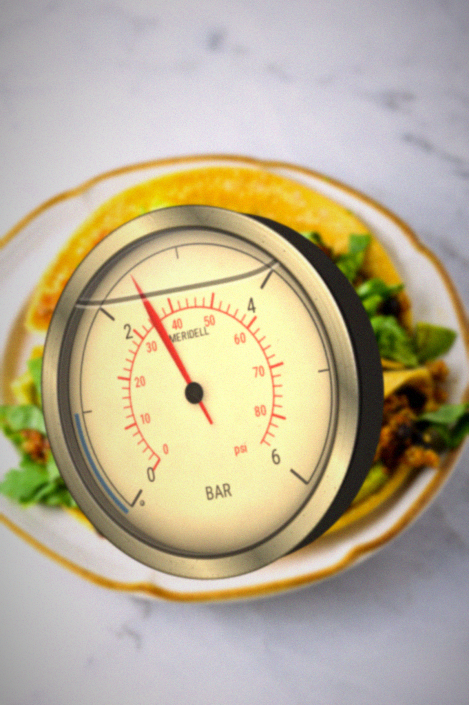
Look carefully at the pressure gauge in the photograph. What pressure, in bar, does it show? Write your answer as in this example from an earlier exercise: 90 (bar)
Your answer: 2.5 (bar)
